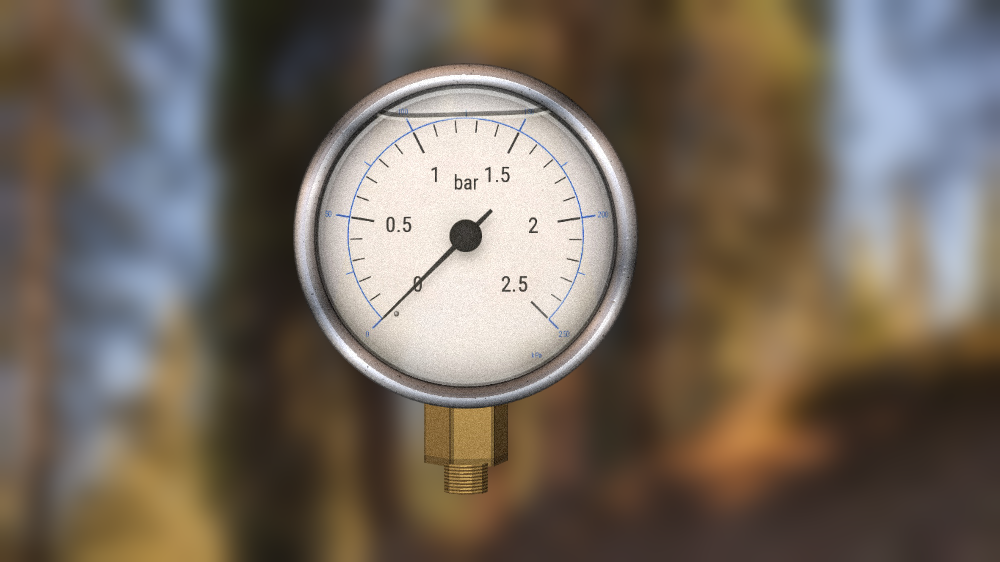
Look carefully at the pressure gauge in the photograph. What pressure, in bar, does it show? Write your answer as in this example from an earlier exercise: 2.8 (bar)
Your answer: 0 (bar)
